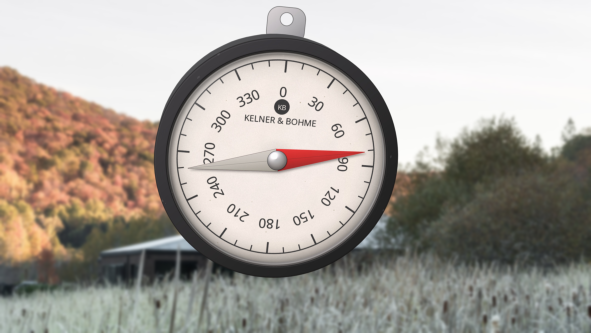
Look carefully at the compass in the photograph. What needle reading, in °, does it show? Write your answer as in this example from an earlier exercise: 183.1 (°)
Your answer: 80 (°)
